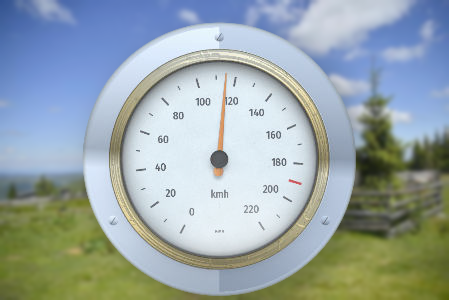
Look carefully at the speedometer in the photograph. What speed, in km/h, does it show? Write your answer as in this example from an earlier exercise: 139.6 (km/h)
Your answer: 115 (km/h)
